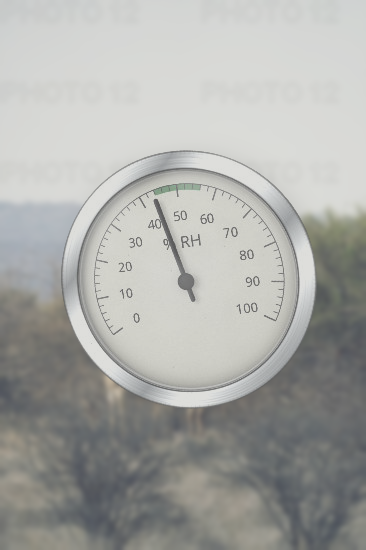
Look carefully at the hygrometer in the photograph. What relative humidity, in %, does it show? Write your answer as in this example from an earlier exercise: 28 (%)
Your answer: 44 (%)
